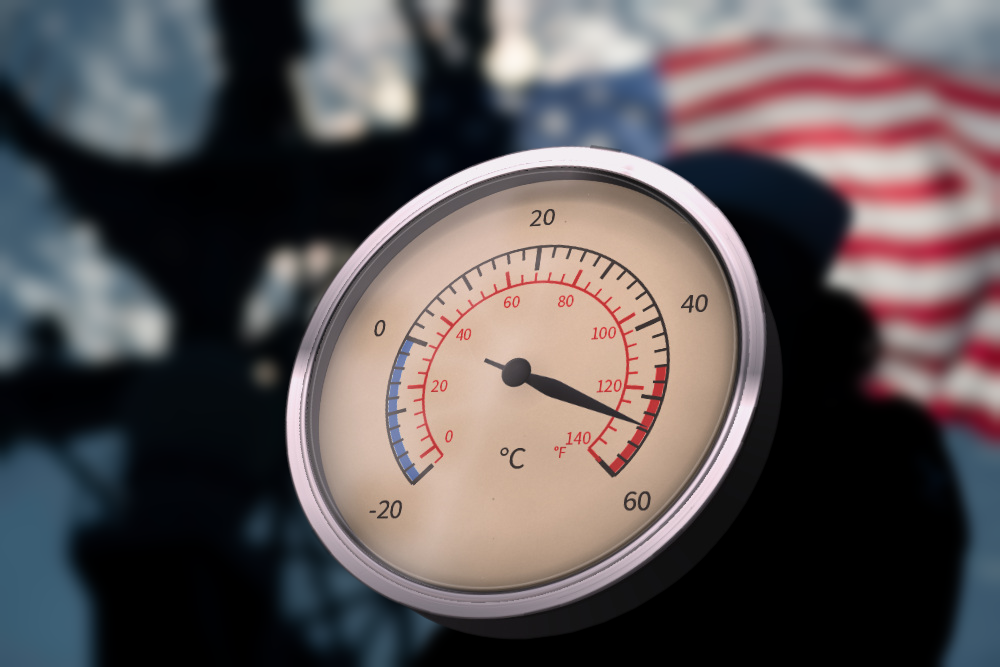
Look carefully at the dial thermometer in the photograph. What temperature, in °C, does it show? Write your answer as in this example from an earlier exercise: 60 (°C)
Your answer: 54 (°C)
